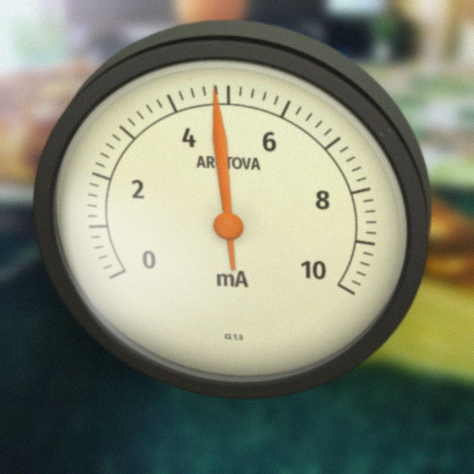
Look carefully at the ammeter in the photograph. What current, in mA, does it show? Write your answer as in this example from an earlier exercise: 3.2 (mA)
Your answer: 4.8 (mA)
